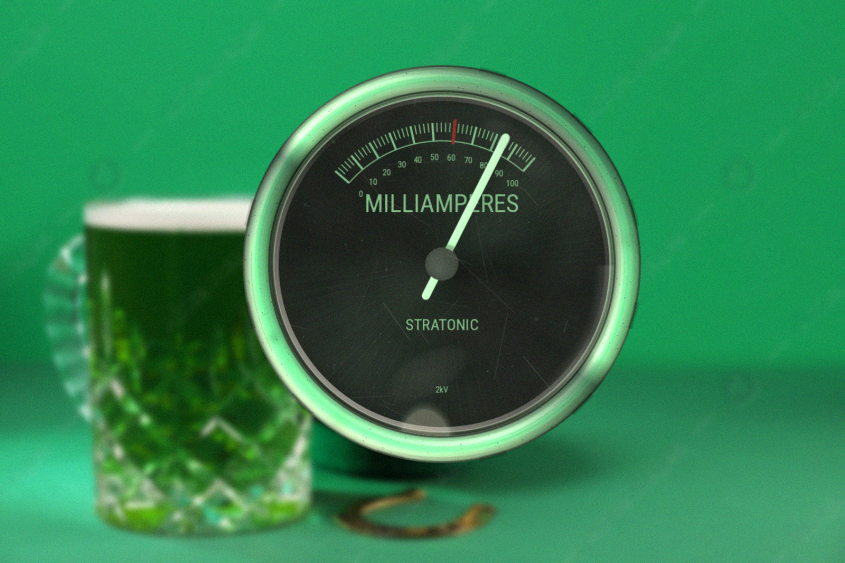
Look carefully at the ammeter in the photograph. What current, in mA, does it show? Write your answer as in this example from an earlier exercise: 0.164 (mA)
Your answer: 84 (mA)
